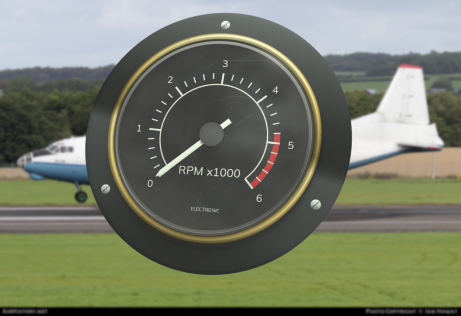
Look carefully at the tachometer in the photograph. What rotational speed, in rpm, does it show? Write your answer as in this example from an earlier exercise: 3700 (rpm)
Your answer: 0 (rpm)
